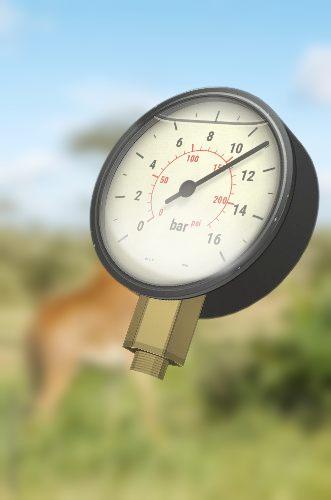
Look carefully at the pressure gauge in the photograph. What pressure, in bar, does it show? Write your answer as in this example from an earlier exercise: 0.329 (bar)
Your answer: 11 (bar)
